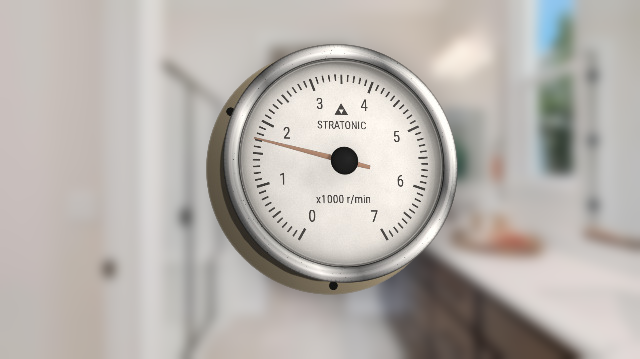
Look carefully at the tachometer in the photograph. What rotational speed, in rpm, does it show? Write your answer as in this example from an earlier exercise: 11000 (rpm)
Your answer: 1700 (rpm)
